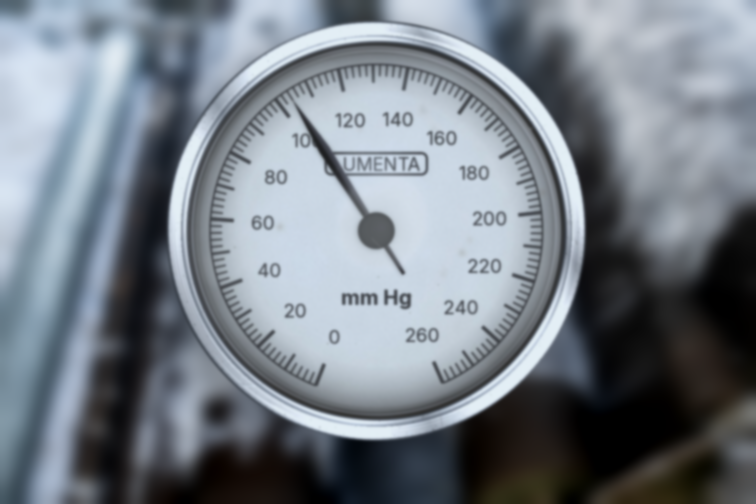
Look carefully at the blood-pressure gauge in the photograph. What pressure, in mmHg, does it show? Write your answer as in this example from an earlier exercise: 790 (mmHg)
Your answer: 104 (mmHg)
